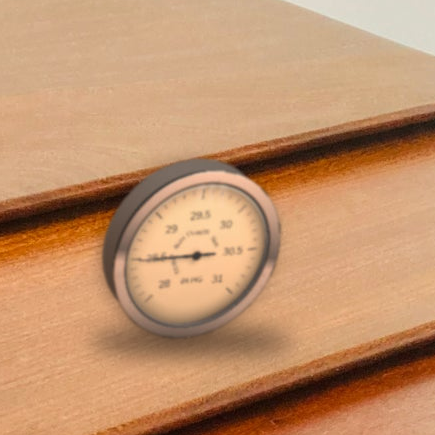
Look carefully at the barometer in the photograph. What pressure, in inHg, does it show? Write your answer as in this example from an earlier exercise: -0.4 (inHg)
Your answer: 28.5 (inHg)
